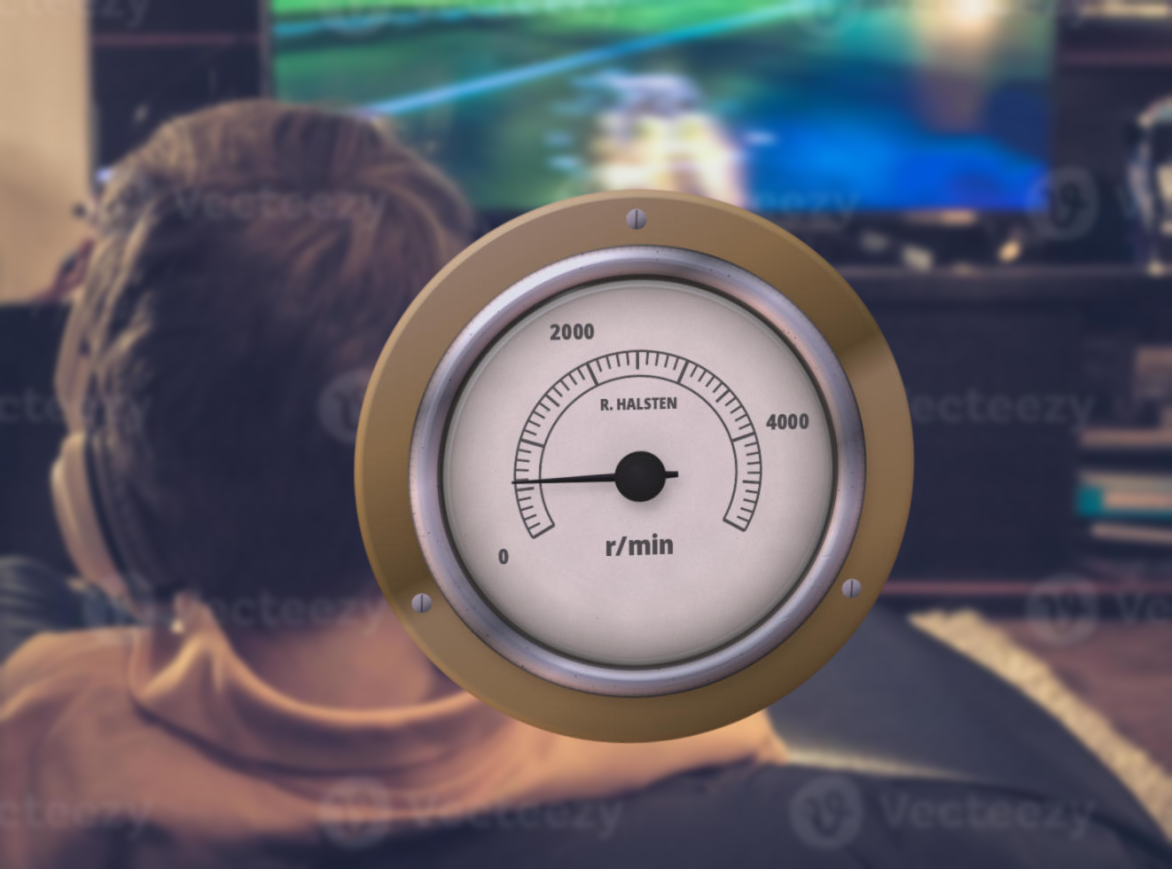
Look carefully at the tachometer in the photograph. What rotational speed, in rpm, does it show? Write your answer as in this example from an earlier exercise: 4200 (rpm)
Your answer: 600 (rpm)
